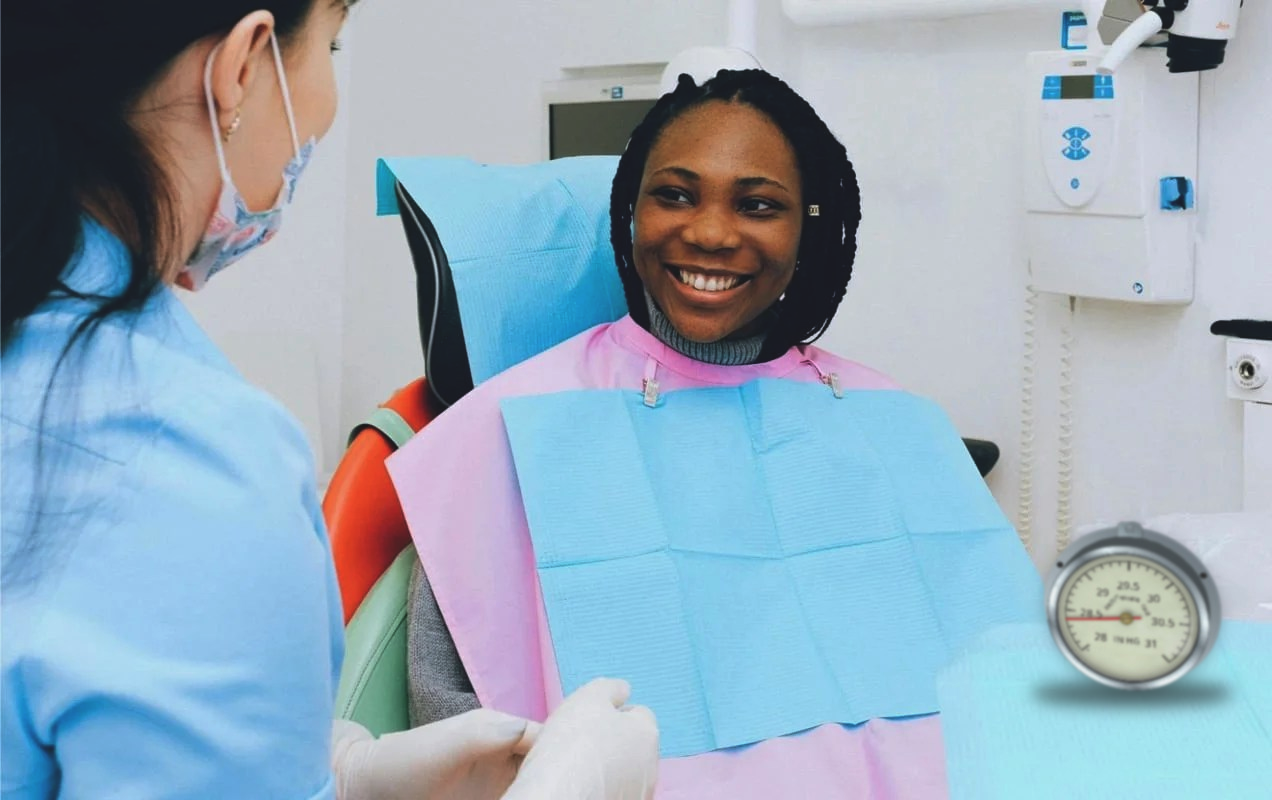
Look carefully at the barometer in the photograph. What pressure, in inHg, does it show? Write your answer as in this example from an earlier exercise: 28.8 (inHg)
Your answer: 28.4 (inHg)
